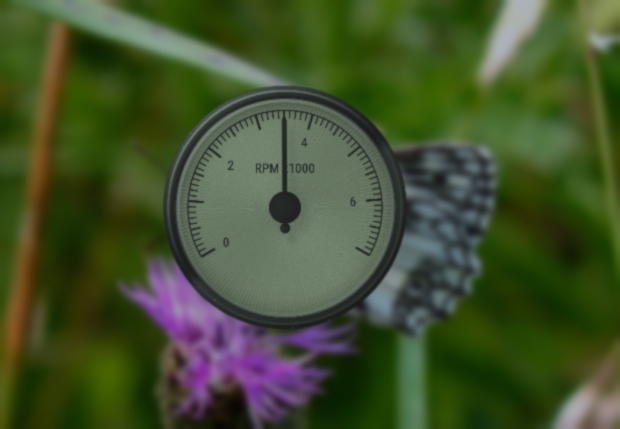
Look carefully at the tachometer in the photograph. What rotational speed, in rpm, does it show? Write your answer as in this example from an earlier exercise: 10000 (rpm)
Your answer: 3500 (rpm)
